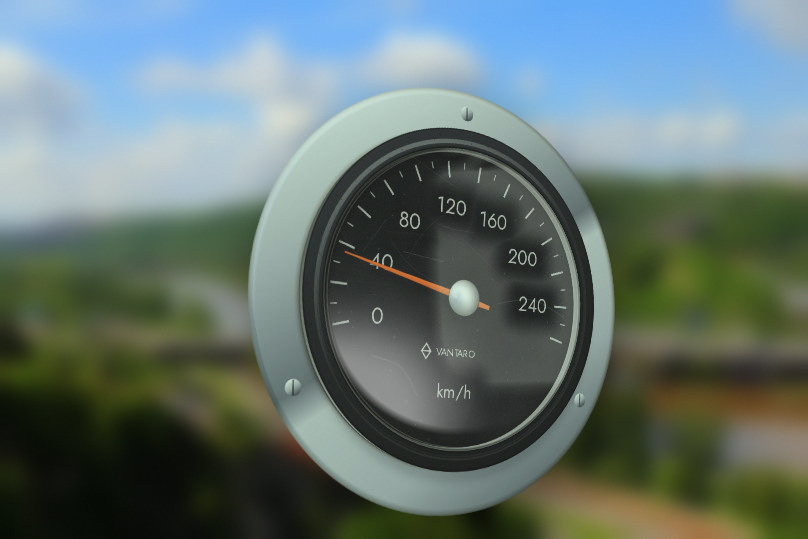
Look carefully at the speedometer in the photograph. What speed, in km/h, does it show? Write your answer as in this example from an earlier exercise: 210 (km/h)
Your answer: 35 (km/h)
